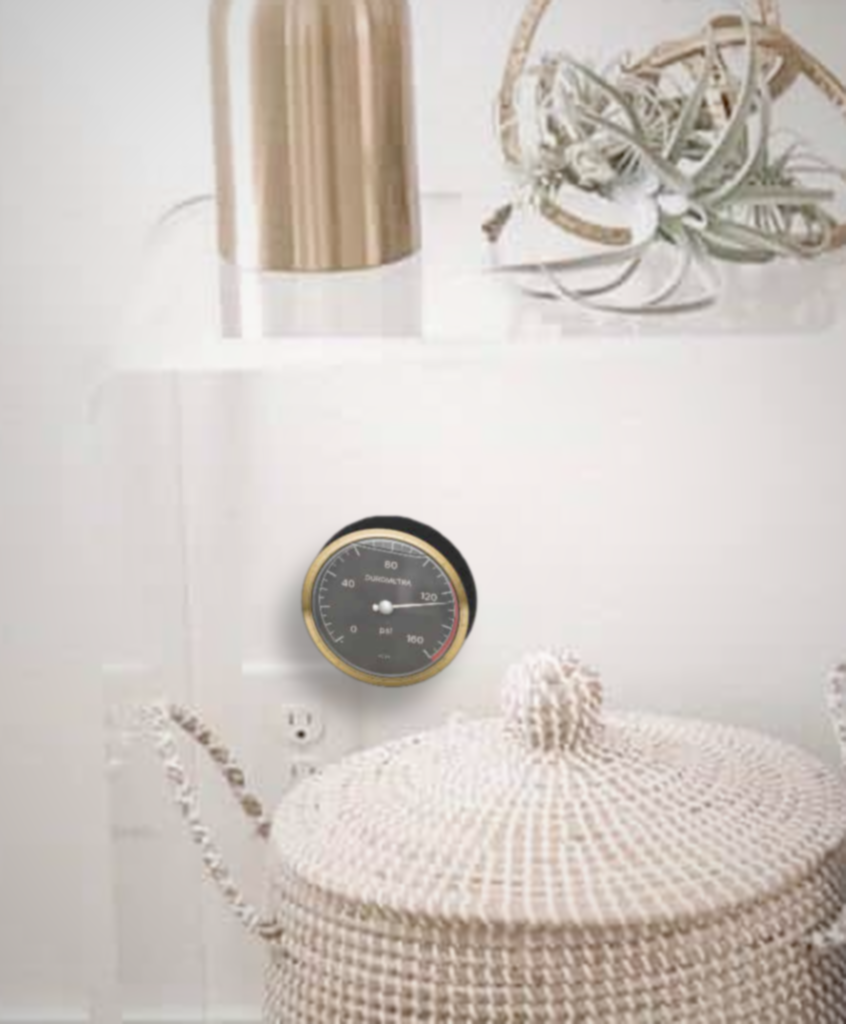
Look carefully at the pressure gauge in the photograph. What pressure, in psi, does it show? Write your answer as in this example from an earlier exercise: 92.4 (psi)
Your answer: 125 (psi)
